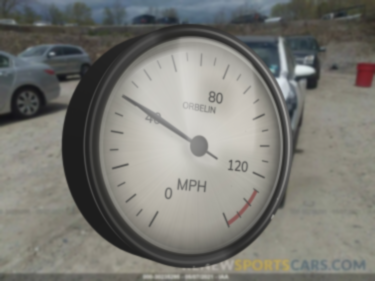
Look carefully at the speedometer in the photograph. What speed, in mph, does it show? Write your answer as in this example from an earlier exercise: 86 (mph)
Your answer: 40 (mph)
